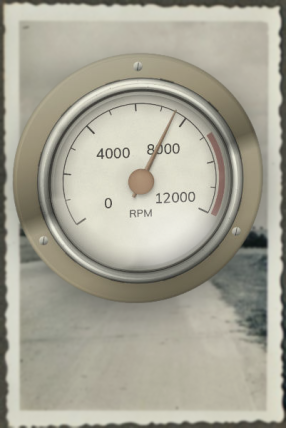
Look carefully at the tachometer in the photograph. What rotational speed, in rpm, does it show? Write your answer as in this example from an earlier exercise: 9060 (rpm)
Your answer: 7500 (rpm)
